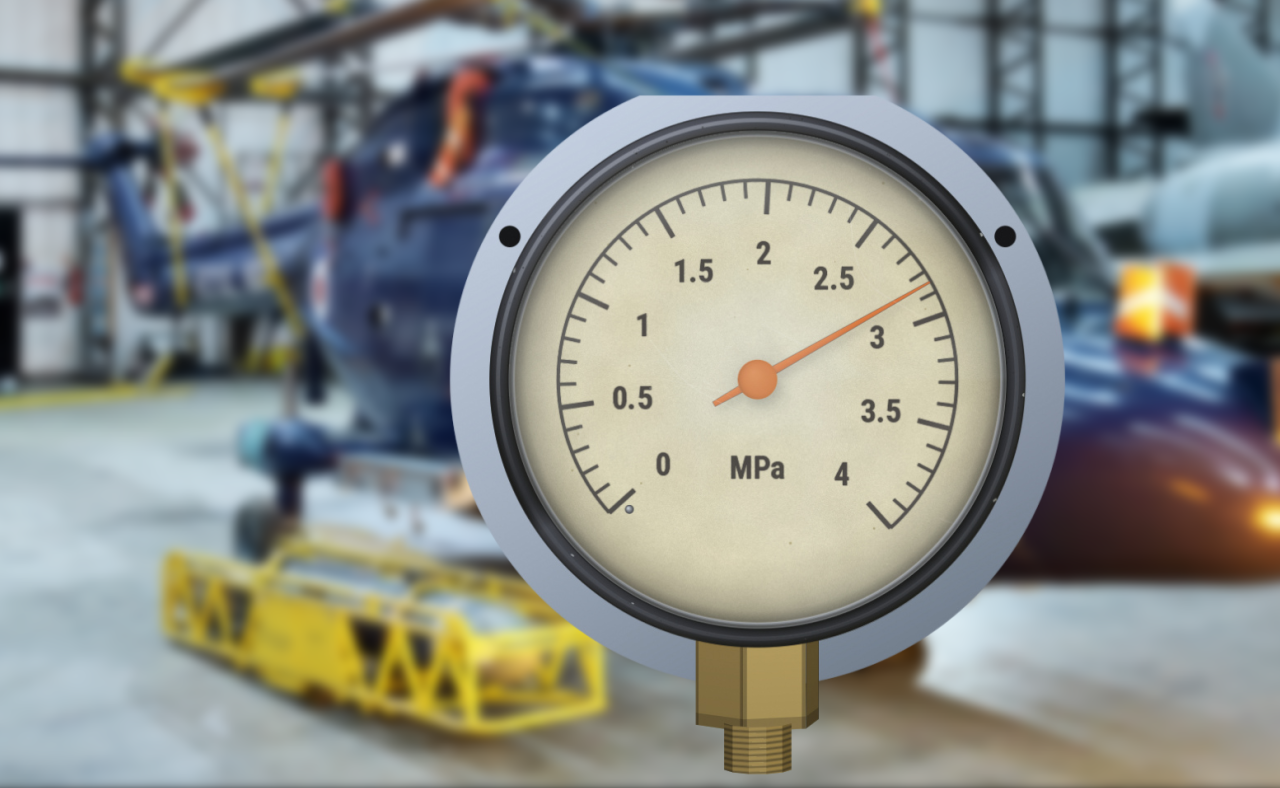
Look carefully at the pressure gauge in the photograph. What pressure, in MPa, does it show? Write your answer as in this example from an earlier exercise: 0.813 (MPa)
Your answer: 2.85 (MPa)
